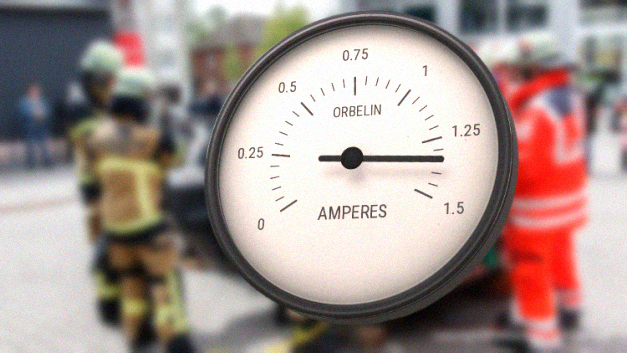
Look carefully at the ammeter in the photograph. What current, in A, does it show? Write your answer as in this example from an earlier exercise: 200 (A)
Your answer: 1.35 (A)
